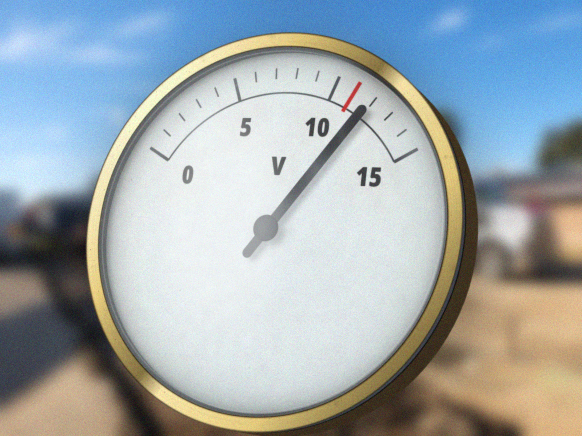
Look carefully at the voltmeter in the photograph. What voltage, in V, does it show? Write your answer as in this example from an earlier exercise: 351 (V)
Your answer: 12 (V)
